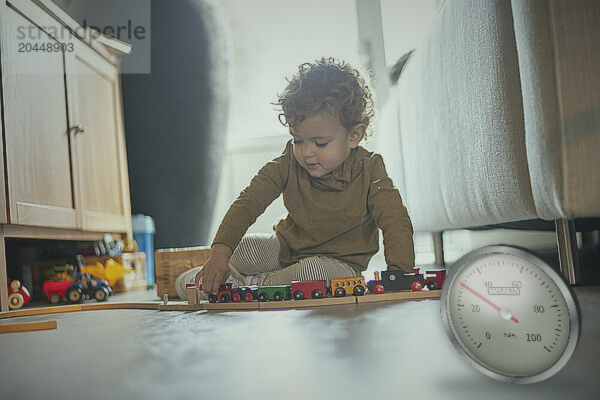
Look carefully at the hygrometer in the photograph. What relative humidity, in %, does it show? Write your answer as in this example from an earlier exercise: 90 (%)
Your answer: 30 (%)
